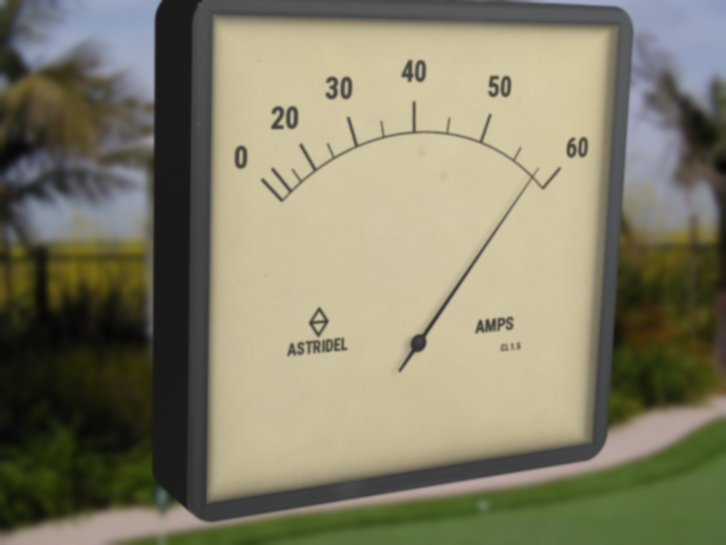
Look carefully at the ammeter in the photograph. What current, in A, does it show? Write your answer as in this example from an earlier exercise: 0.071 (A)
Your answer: 57.5 (A)
